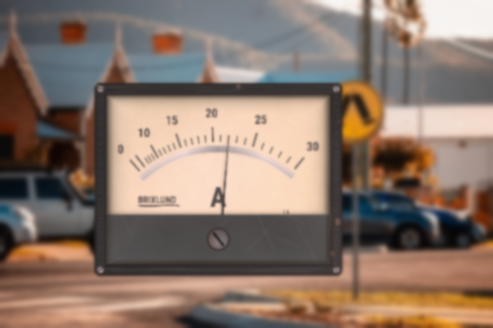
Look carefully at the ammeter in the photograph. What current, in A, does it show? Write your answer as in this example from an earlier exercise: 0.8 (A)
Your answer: 22 (A)
